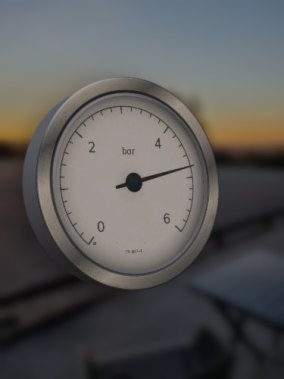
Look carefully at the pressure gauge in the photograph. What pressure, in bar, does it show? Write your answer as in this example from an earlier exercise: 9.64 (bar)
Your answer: 4.8 (bar)
